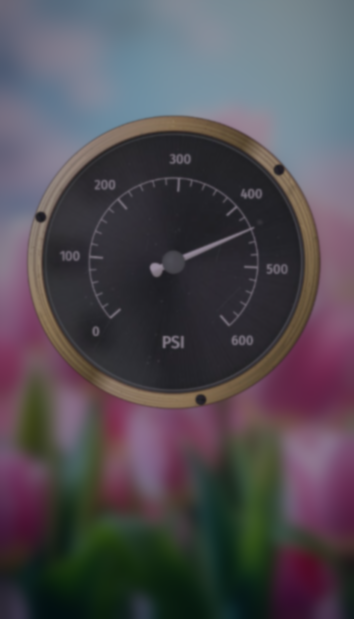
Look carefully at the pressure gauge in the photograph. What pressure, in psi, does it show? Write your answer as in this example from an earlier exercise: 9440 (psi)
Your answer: 440 (psi)
